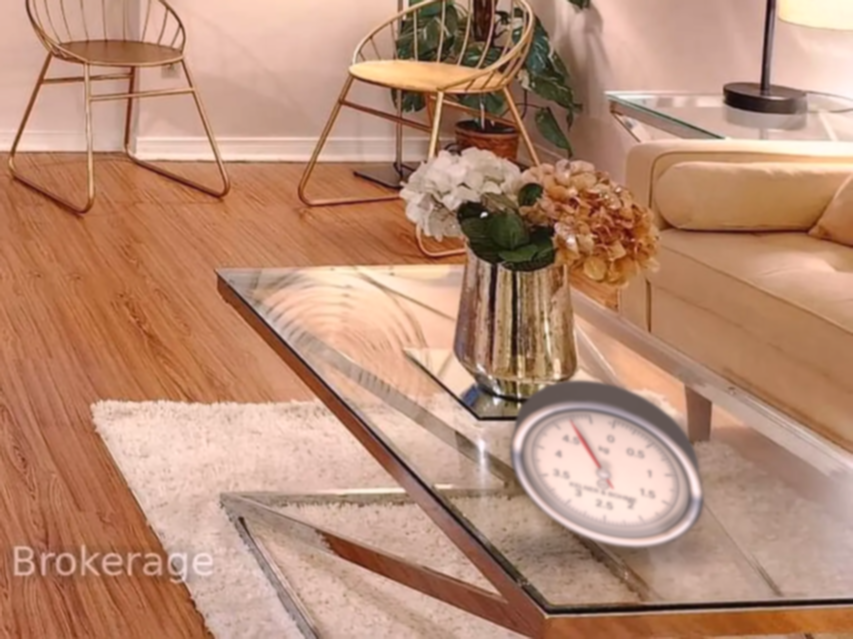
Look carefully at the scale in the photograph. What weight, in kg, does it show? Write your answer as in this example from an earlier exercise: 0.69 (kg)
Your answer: 4.75 (kg)
